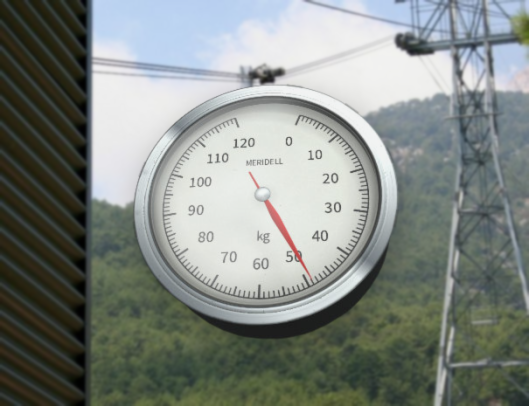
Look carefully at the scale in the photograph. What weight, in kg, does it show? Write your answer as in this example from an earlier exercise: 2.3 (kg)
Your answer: 49 (kg)
